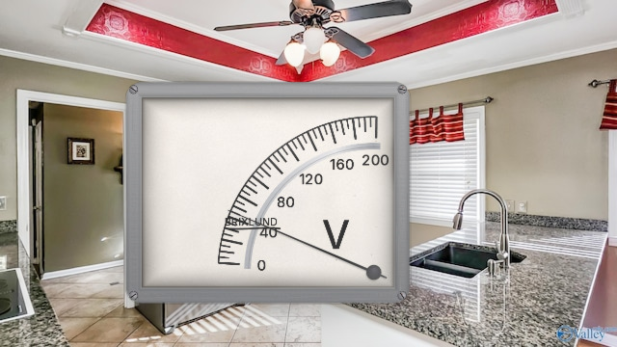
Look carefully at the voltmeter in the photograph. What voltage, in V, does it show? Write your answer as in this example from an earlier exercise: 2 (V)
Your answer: 45 (V)
